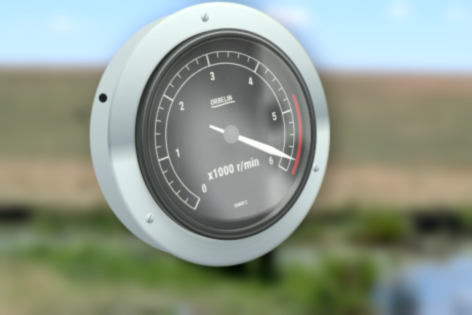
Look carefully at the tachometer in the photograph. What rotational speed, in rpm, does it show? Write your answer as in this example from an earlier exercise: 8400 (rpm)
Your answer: 5800 (rpm)
